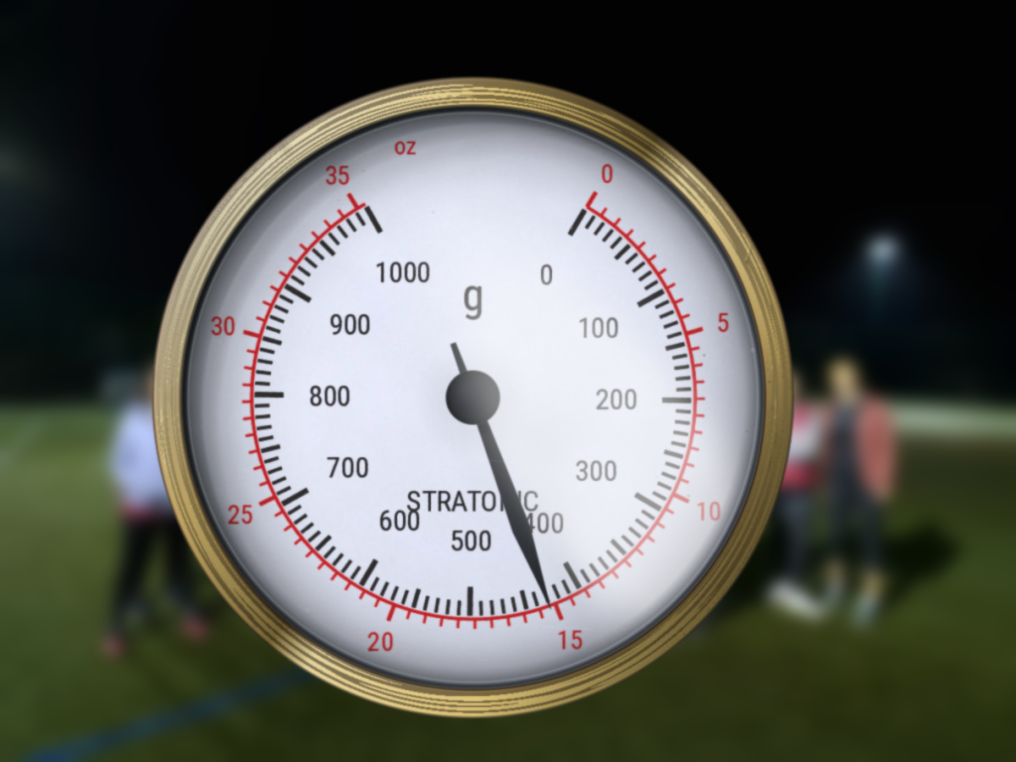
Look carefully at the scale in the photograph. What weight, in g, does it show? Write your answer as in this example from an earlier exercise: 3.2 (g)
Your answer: 430 (g)
